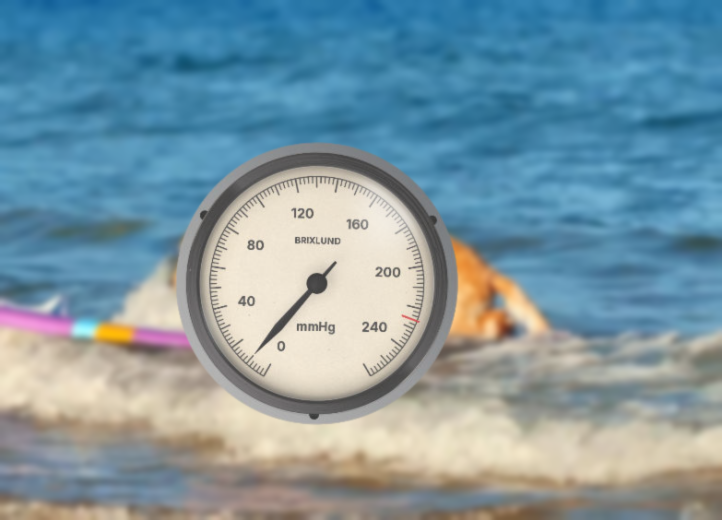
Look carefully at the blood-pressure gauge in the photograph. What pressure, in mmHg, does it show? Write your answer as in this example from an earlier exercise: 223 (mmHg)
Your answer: 10 (mmHg)
